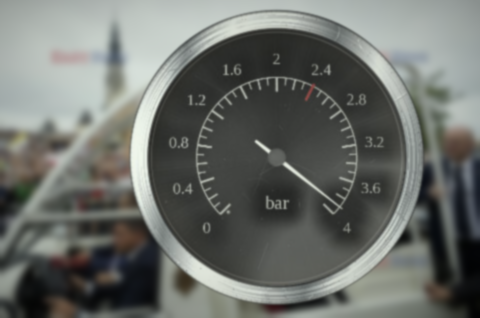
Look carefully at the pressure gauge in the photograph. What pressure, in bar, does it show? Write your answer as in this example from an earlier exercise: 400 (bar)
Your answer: 3.9 (bar)
